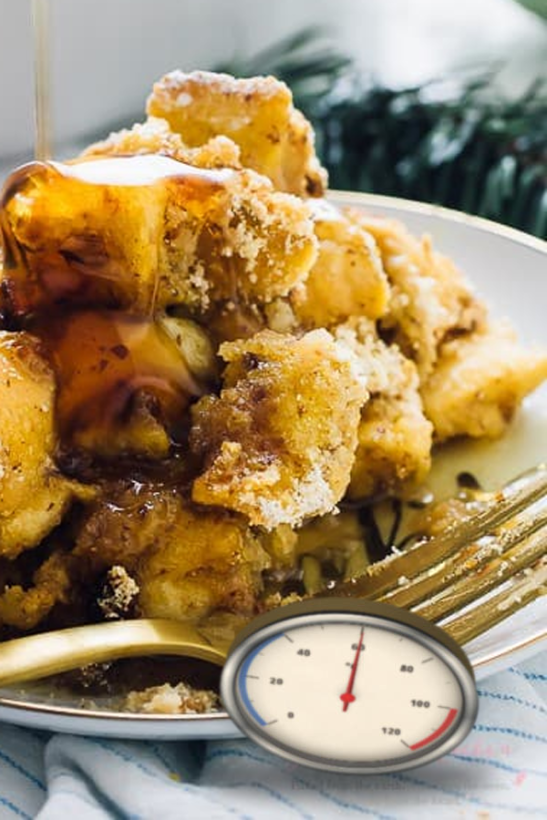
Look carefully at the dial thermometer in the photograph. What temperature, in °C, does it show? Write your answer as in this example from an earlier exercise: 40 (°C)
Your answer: 60 (°C)
